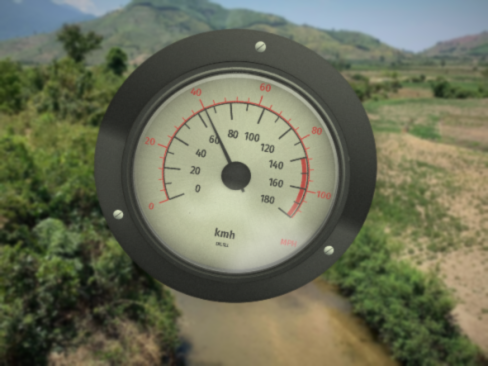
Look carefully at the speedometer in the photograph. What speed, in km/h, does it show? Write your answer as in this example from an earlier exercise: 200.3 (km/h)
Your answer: 65 (km/h)
